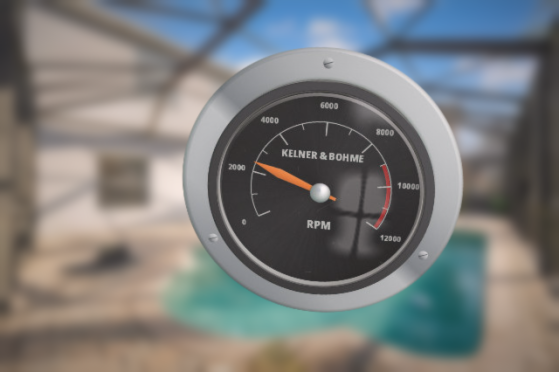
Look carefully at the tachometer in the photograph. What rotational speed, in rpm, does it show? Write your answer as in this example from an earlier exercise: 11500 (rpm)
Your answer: 2500 (rpm)
